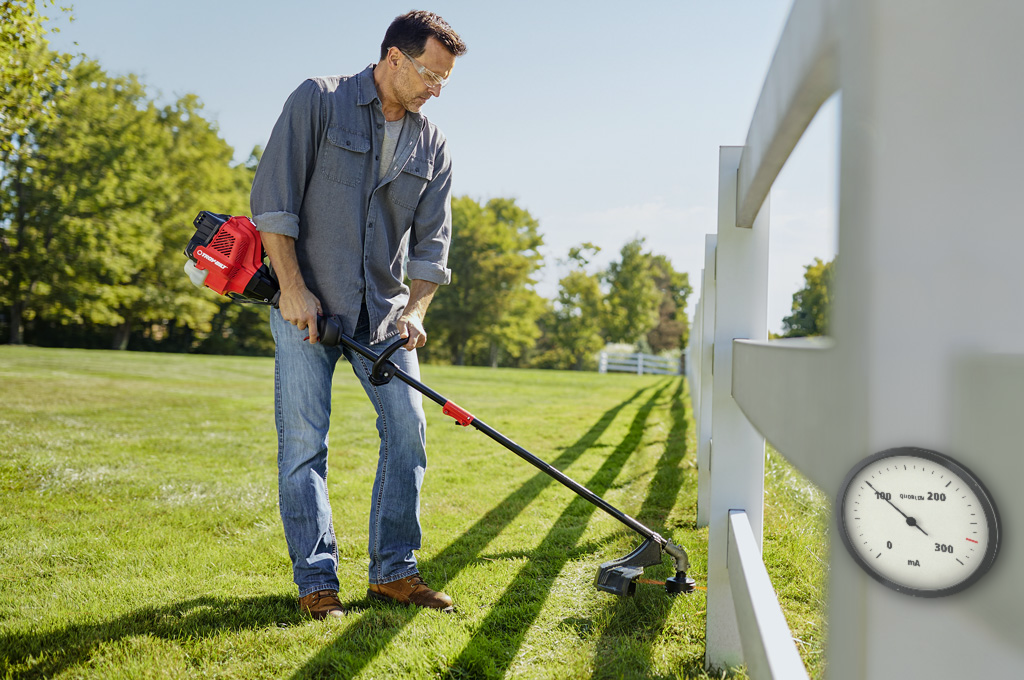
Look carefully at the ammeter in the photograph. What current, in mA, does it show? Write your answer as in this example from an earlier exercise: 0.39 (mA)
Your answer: 100 (mA)
